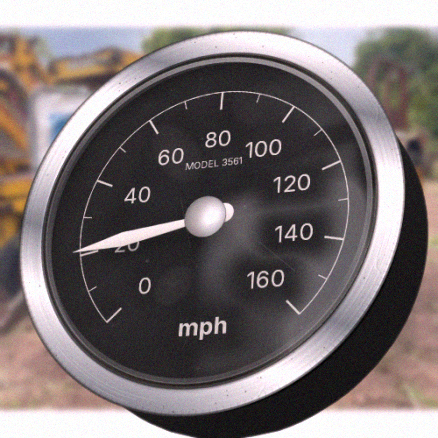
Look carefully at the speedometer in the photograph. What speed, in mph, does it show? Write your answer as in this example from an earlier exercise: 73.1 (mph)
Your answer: 20 (mph)
